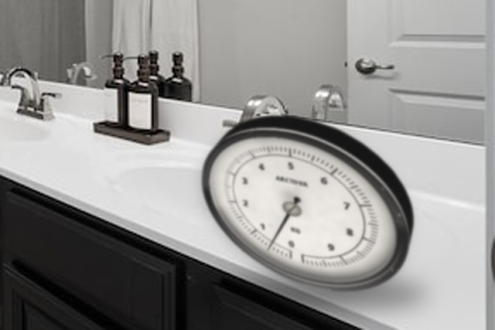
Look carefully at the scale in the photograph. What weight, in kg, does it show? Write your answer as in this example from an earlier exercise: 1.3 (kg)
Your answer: 0.5 (kg)
